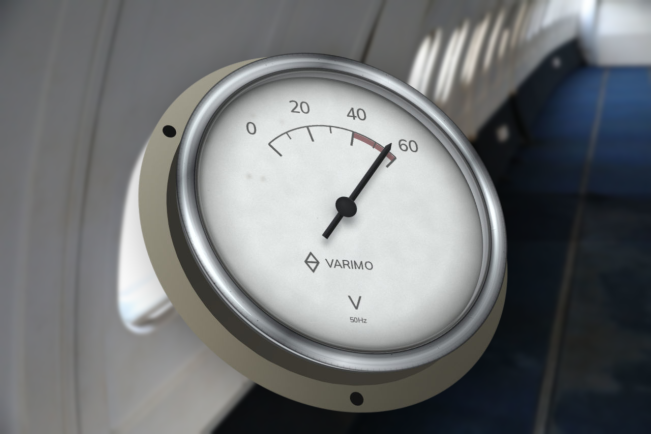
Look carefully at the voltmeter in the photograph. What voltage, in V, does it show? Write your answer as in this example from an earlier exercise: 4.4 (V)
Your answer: 55 (V)
